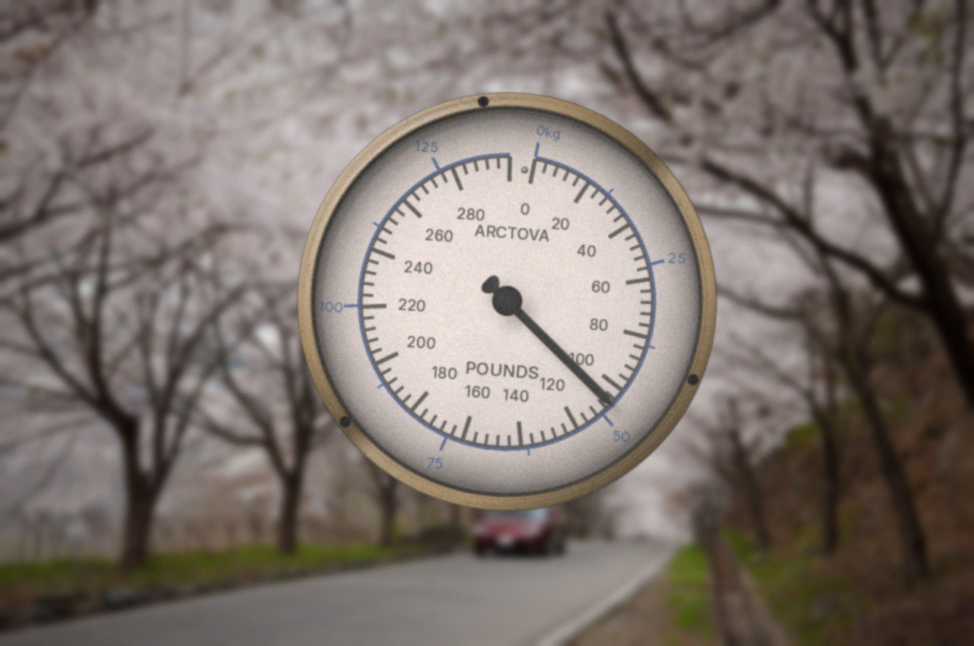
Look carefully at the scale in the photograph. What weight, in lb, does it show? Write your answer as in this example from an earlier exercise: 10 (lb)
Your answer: 106 (lb)
